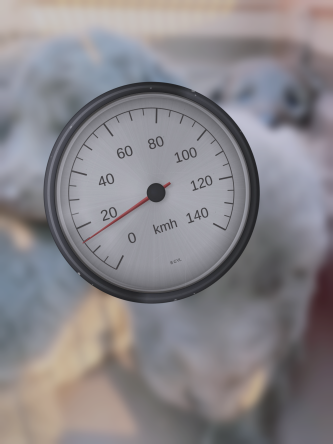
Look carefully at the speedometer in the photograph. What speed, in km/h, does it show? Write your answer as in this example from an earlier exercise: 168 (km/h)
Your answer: 15 (km/h)
